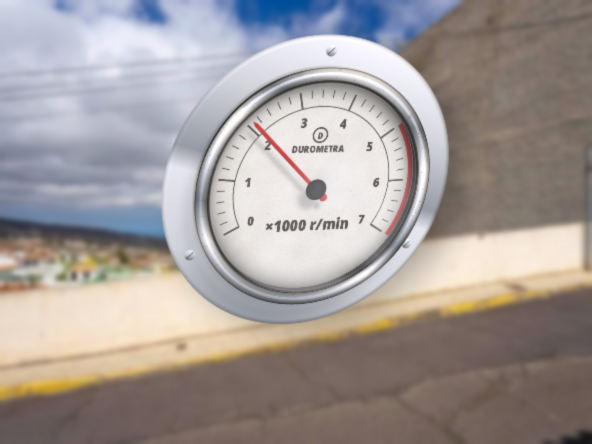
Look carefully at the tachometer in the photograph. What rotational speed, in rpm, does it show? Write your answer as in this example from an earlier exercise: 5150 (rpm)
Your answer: 2100 (rpm)
